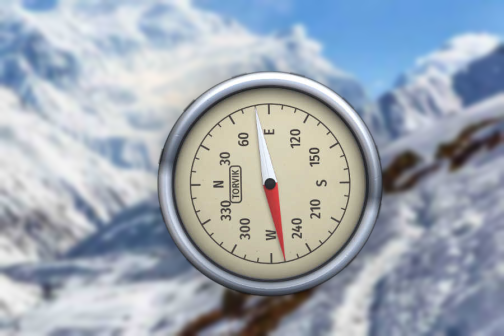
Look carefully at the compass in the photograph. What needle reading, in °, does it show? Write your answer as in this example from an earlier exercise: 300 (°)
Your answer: 260 (°)
